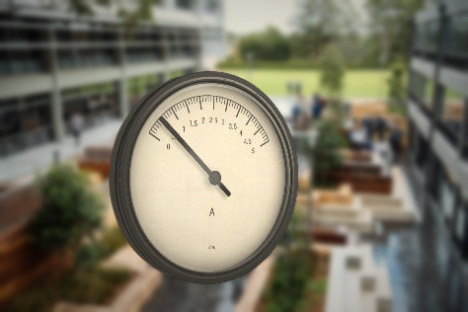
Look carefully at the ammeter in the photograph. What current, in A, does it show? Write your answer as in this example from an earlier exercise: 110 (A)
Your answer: 0.5 (A)
